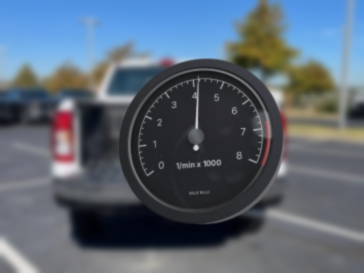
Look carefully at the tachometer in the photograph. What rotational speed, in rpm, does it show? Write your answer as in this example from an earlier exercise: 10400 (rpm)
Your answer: 4200 (rpm)
